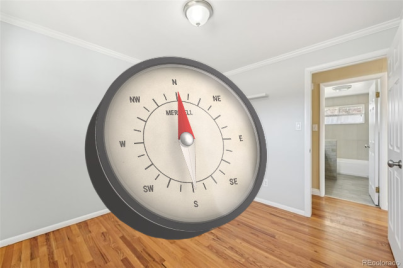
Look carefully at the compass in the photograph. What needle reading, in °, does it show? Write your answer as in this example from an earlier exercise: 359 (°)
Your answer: 0 (°)
